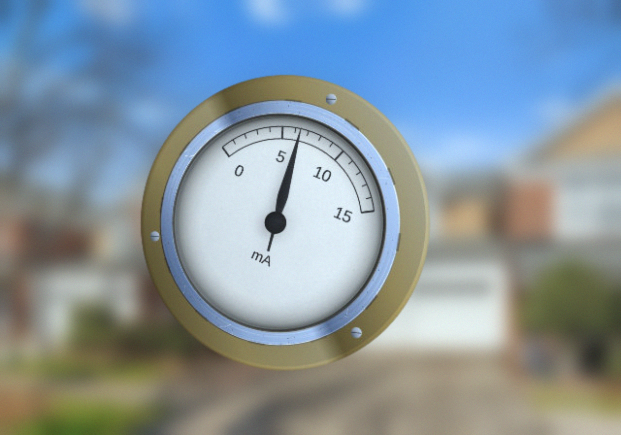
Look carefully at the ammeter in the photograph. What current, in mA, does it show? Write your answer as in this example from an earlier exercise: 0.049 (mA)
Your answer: 6.5 (mA)
